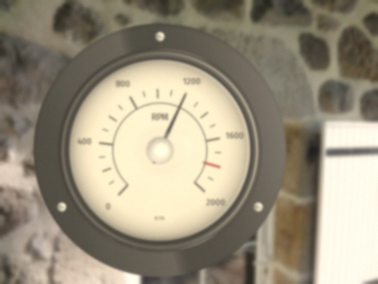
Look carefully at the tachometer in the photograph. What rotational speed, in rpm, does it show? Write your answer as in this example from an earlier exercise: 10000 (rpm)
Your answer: 1200 (rpm)
